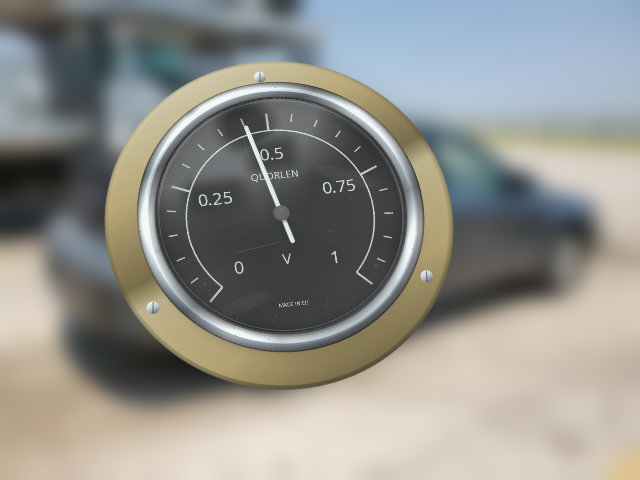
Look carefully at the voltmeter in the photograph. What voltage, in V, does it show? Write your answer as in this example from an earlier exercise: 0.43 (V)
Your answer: 0.45 (V)
